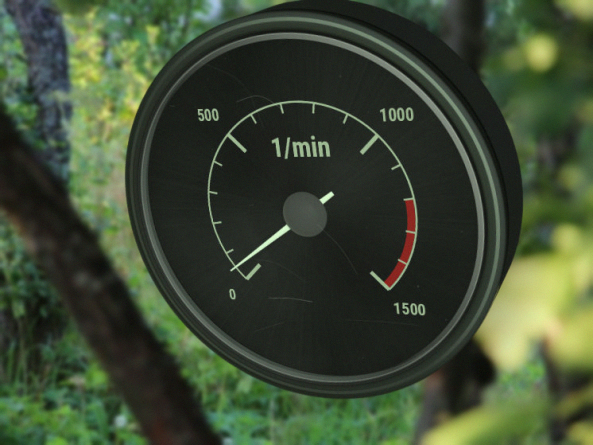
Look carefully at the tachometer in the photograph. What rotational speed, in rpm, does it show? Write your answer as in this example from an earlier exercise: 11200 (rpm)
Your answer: 50 (rpm)
